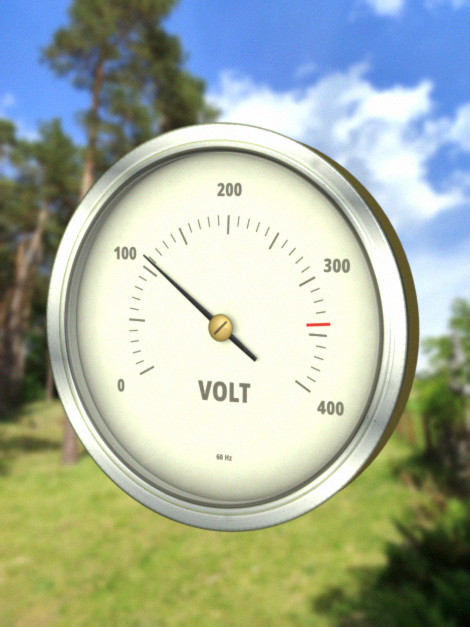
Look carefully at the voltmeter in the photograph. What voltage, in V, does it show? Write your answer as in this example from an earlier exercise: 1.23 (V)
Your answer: 110 (V)
